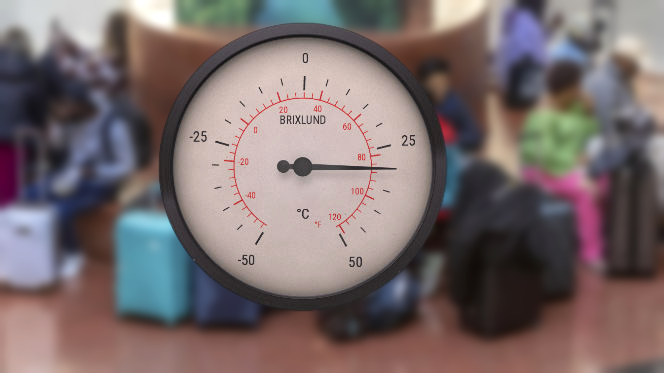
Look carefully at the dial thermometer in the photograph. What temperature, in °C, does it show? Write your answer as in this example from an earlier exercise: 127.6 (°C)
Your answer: 30 (°C)
